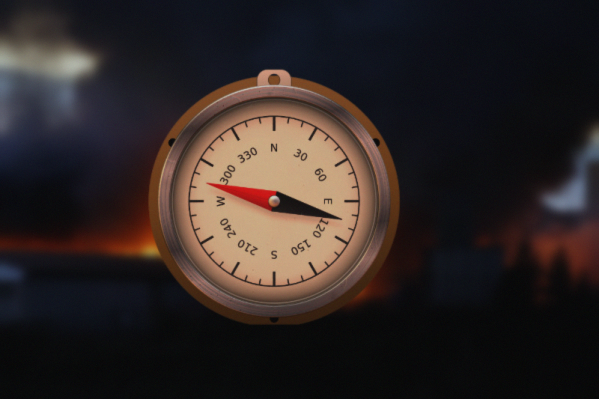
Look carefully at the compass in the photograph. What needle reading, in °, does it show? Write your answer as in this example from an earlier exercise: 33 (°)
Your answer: 285 (°)
